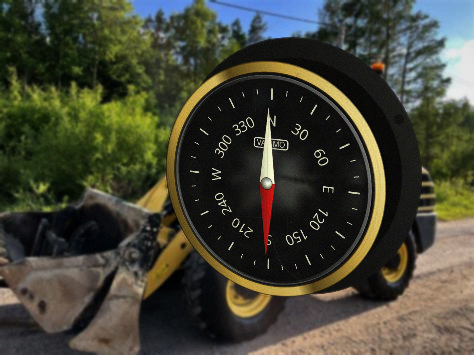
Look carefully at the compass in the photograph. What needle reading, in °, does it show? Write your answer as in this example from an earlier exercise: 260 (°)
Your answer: 180 (°)
